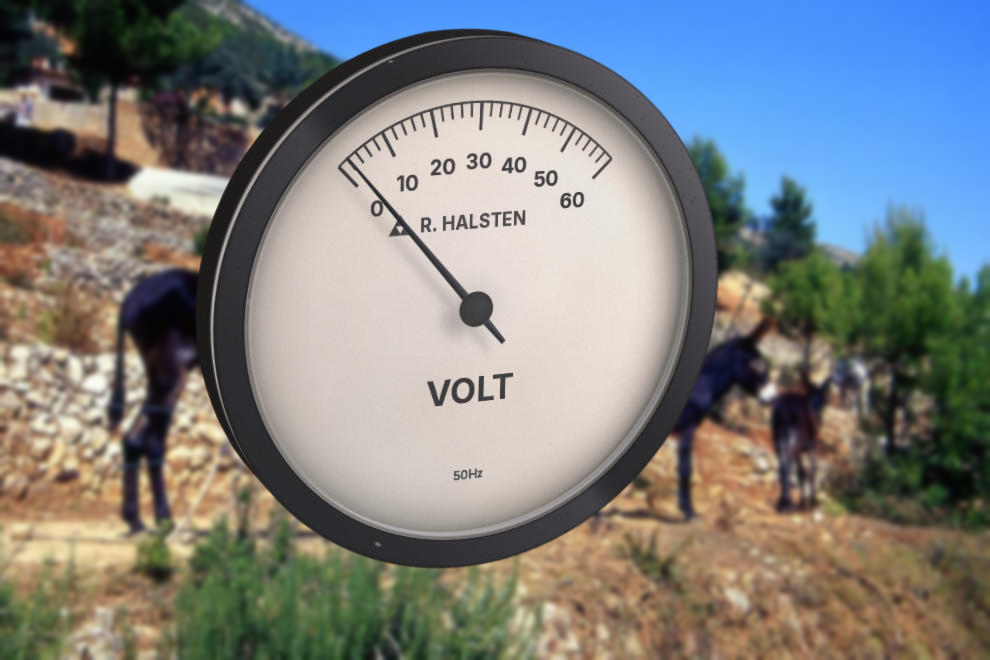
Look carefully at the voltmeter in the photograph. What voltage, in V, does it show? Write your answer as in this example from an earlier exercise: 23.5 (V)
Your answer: 2 (V)
